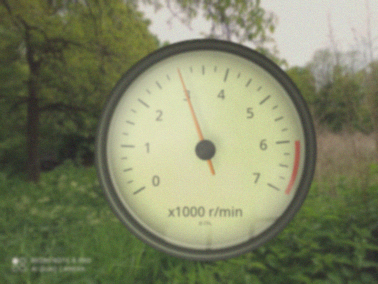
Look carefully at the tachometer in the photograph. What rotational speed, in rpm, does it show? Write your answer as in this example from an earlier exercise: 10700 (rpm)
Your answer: 3000 (rpm)
